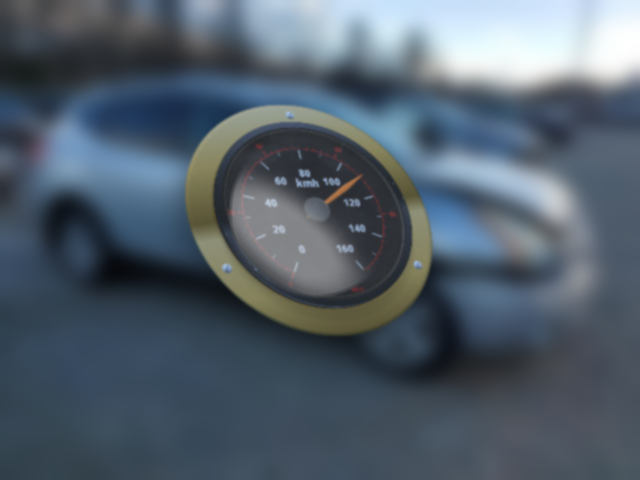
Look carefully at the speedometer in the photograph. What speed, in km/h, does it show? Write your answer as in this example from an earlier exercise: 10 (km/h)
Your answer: 110 (km/h)
